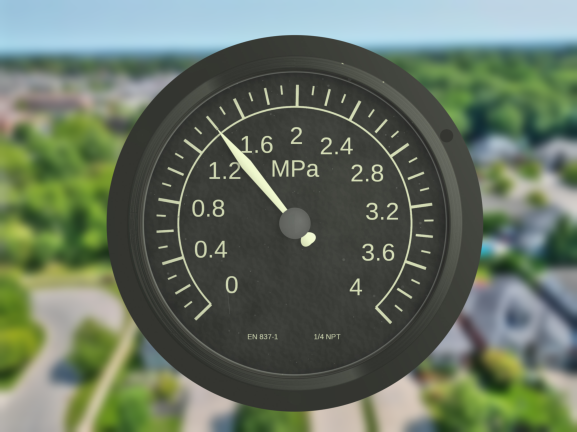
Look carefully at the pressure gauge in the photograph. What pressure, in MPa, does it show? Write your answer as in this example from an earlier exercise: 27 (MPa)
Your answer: 1.4 (MPa)
